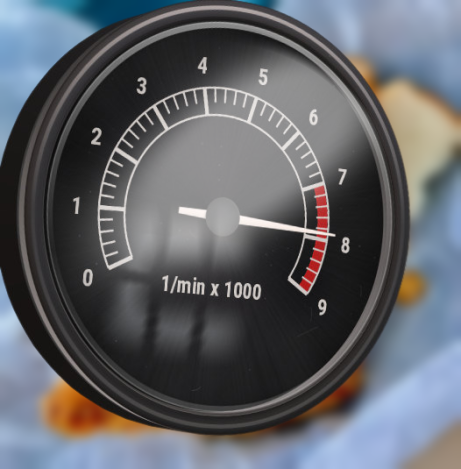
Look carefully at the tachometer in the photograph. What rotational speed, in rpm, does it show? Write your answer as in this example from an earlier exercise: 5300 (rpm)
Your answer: 7900 (rpm)
